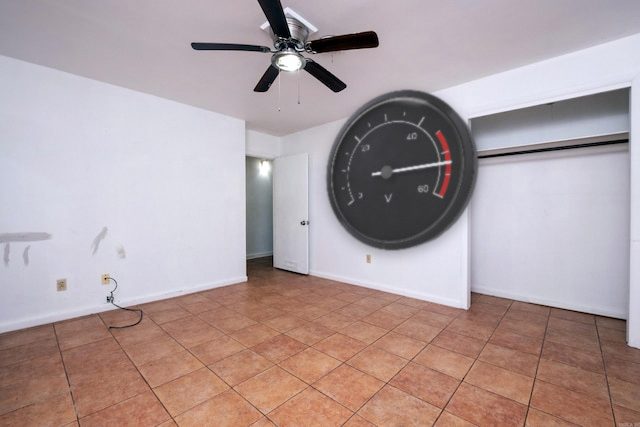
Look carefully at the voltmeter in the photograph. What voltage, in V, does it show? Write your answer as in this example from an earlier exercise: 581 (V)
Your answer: 52.5 (V)
